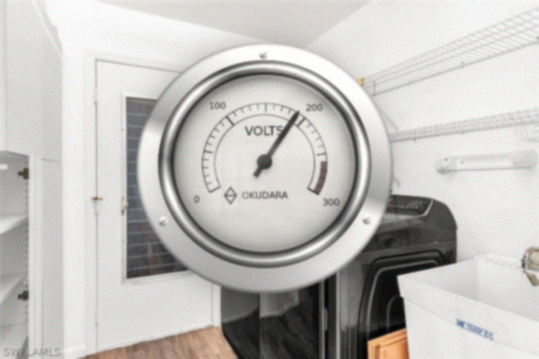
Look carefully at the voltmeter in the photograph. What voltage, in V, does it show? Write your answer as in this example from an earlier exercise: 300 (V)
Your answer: 190 (V)
